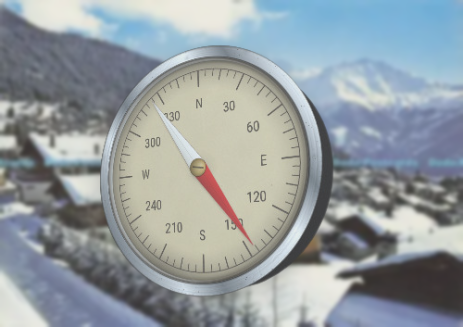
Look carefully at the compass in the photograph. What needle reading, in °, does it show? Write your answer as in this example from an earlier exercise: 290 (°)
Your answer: 145 (°)
